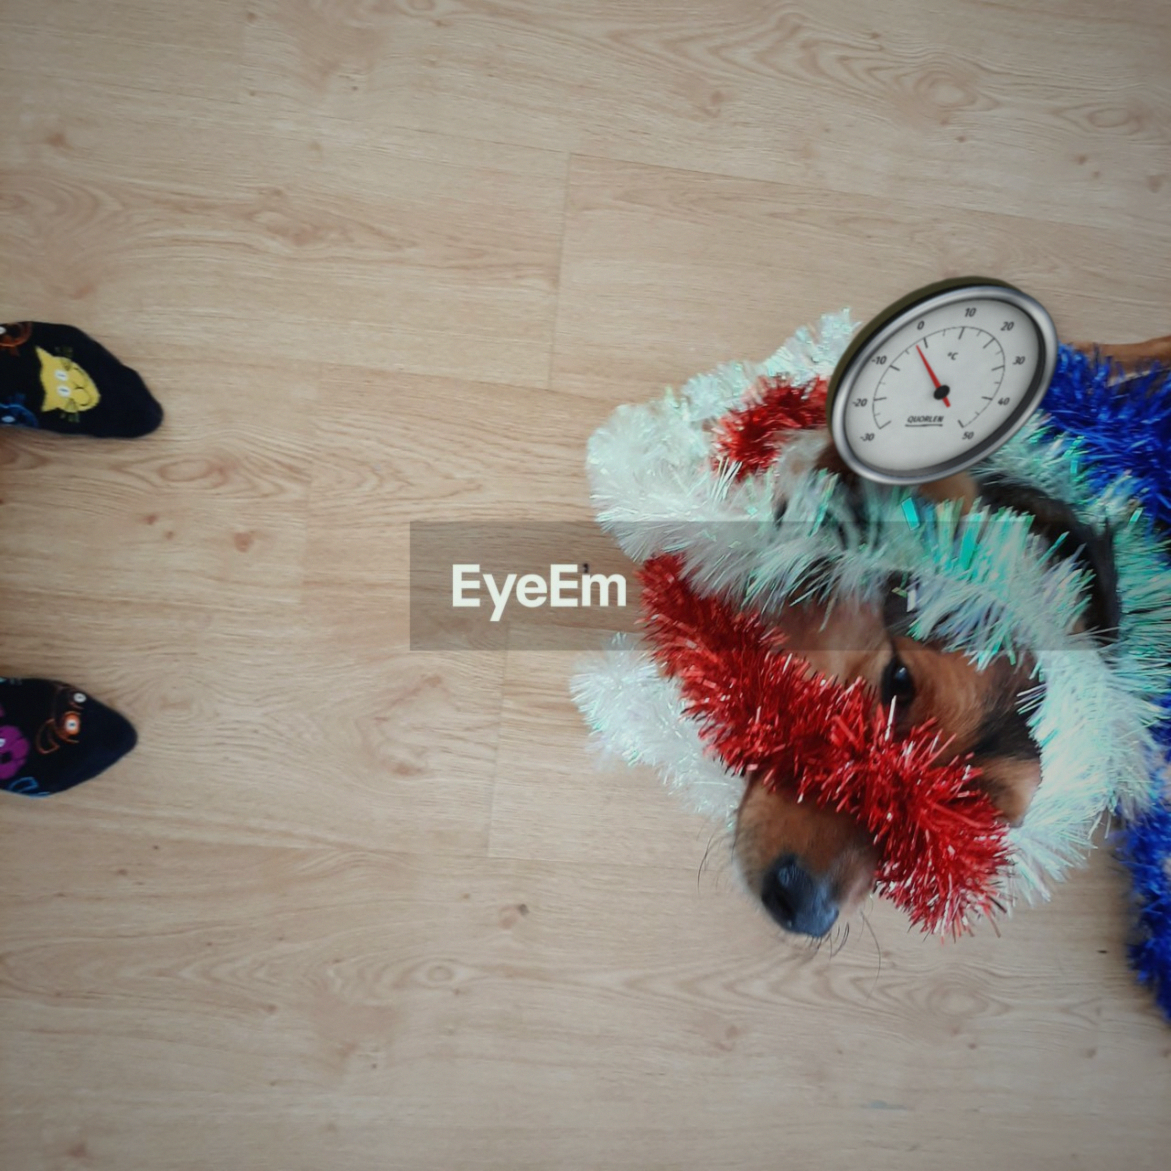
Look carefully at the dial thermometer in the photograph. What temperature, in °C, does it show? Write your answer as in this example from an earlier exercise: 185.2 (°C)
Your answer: -2.5 (°C)
